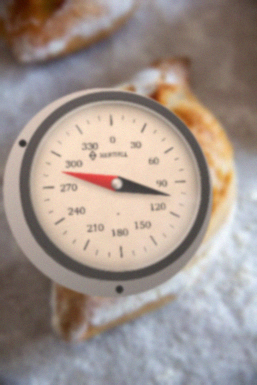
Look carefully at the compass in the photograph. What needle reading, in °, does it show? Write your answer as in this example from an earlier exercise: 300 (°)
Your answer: 285 (°)
